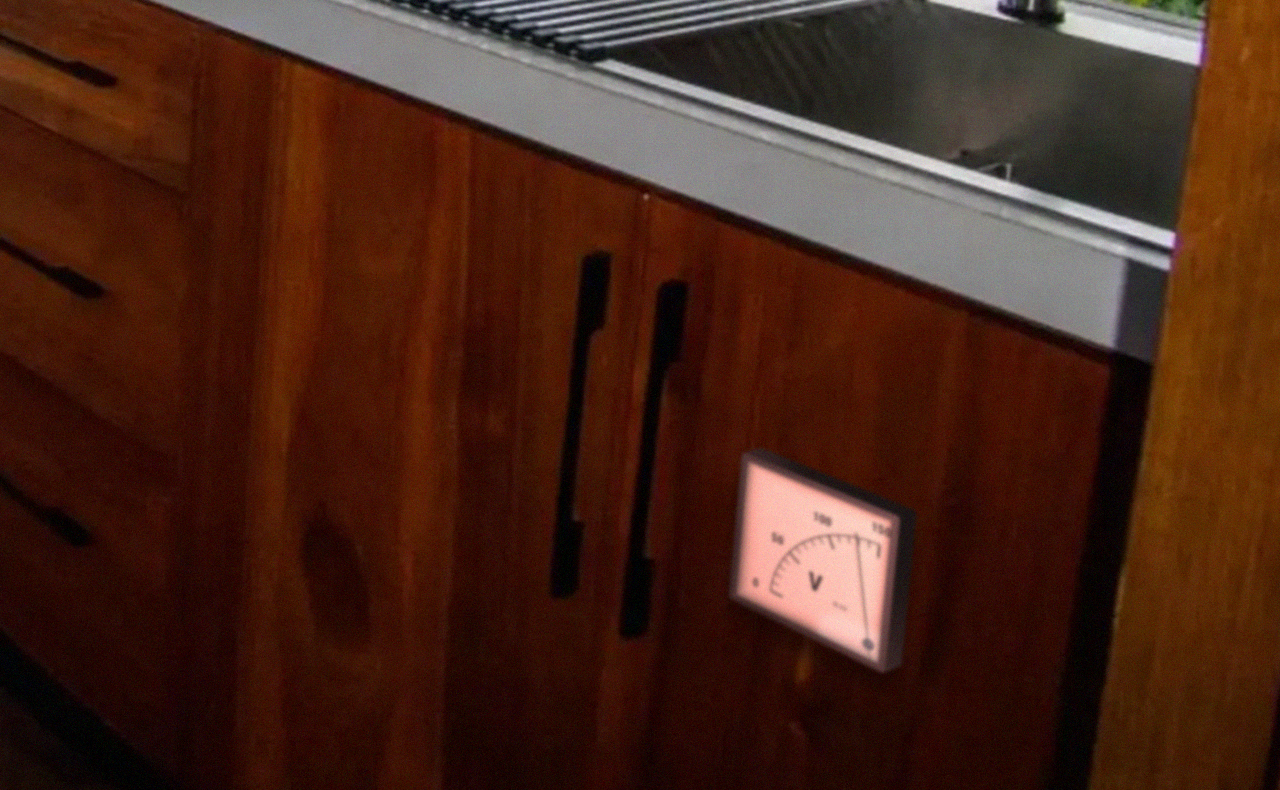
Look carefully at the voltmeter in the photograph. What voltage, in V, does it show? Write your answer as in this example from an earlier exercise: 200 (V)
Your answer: 130 (V)
